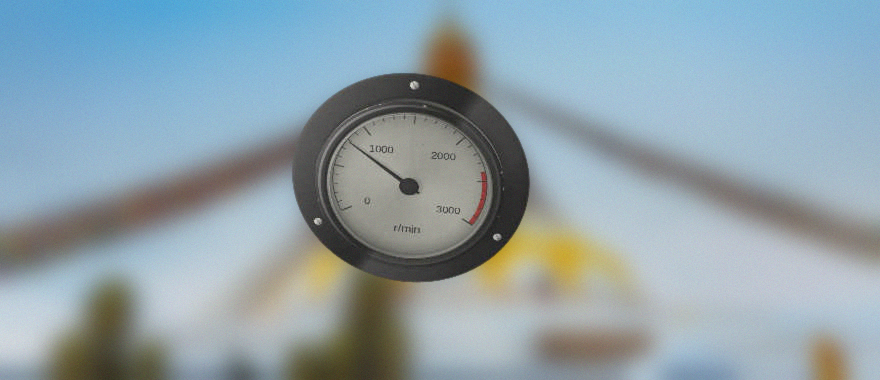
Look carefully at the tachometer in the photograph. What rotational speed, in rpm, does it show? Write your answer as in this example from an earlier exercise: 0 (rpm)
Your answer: 800 (rpm)
